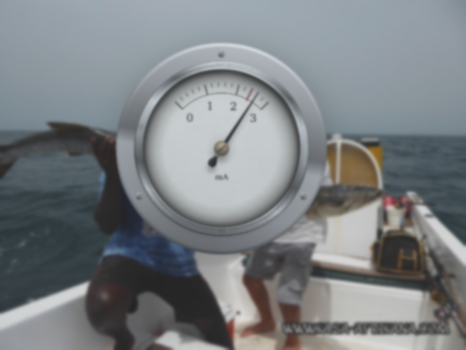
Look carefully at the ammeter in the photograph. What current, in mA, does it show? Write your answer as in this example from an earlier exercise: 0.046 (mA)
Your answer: 2.6 (mA)
